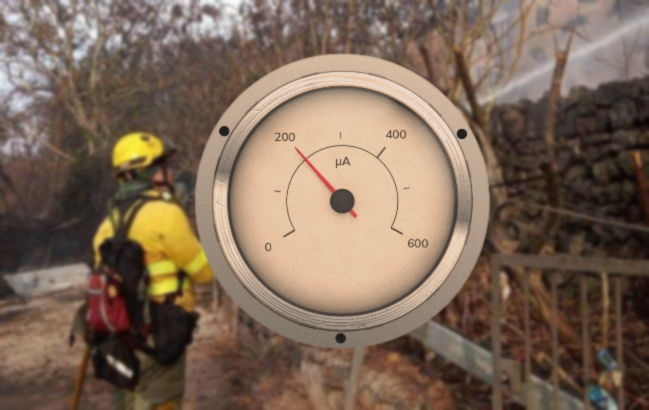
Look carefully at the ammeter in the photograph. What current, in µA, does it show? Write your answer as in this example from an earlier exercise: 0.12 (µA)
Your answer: 200 (µA)
